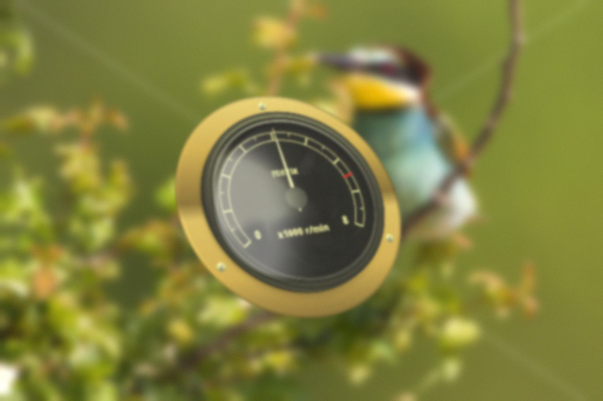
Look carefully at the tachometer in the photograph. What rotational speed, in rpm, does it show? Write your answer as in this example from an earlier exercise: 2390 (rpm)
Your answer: 4000 (rpm)
